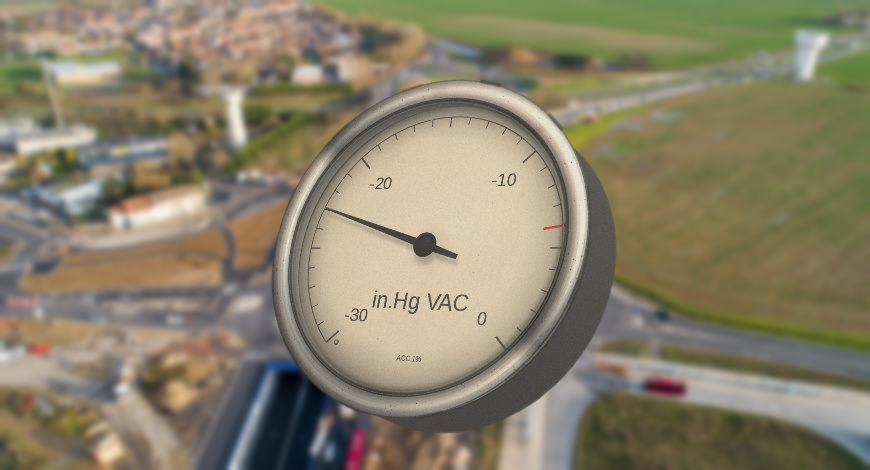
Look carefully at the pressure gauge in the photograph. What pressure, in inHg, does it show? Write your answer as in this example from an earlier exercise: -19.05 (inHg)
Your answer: -23 (inHg)
